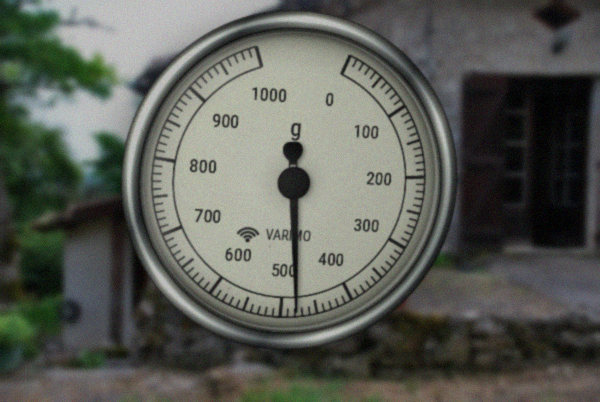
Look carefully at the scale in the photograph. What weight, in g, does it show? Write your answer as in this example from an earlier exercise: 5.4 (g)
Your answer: 480 (g)
